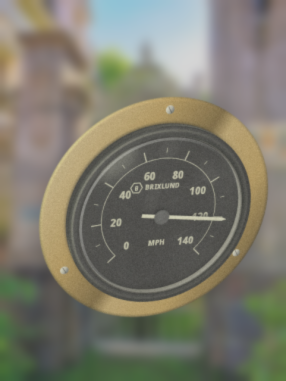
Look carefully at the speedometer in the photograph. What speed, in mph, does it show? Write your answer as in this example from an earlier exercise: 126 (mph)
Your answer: 120 (mph)
